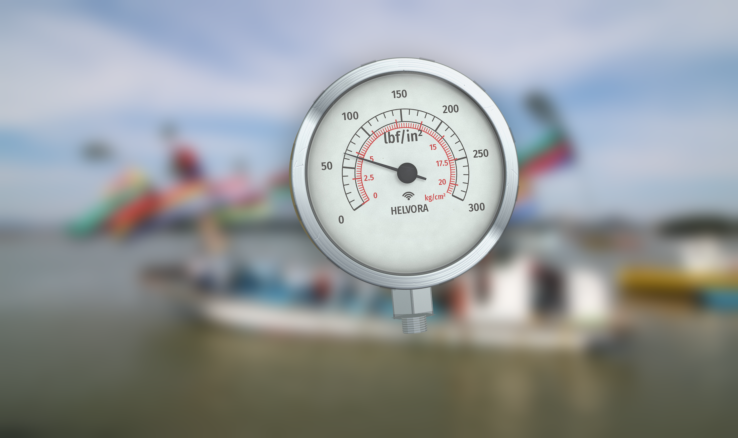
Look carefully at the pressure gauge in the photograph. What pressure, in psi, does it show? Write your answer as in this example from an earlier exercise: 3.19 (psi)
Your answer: 65 (psi)
